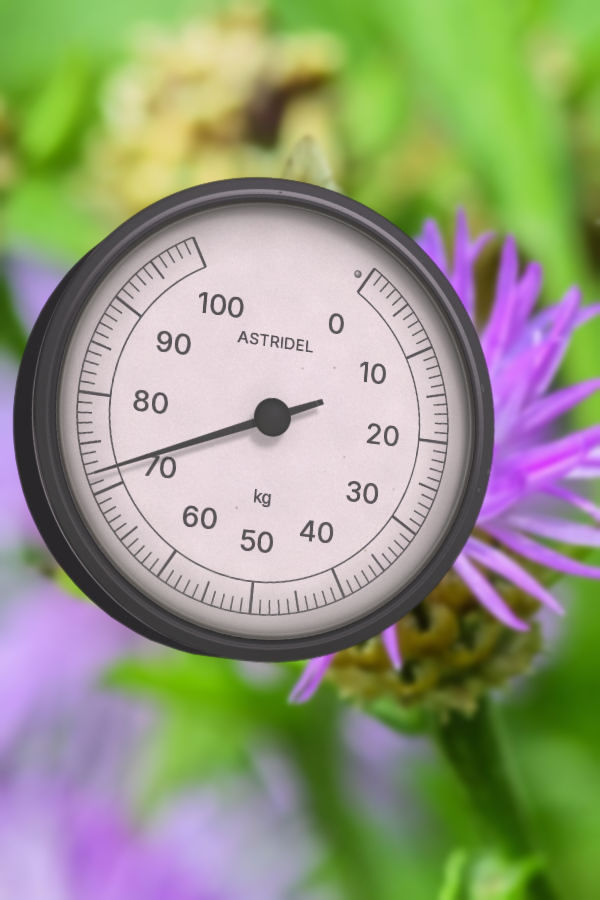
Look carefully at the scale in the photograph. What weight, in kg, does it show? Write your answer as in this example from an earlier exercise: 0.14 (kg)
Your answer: 72 (kg)
